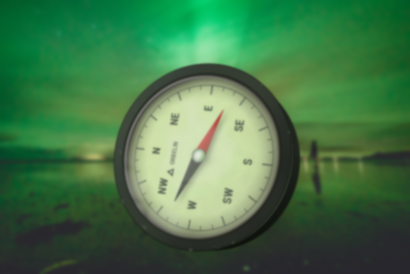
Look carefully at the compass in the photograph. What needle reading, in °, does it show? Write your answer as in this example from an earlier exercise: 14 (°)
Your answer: 110 (°)
